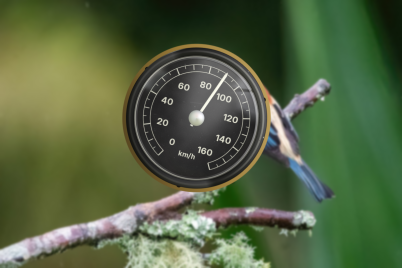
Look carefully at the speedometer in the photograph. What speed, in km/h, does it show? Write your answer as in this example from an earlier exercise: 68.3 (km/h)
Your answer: 90 (km/h)
